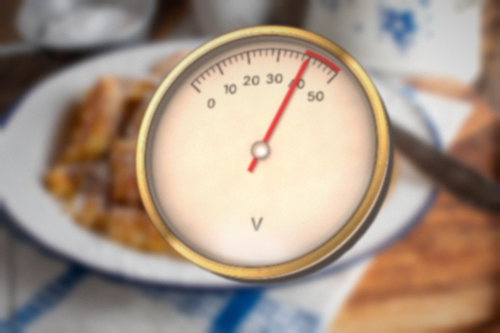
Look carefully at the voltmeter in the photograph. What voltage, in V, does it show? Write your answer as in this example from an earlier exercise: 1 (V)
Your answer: 40 (V)
